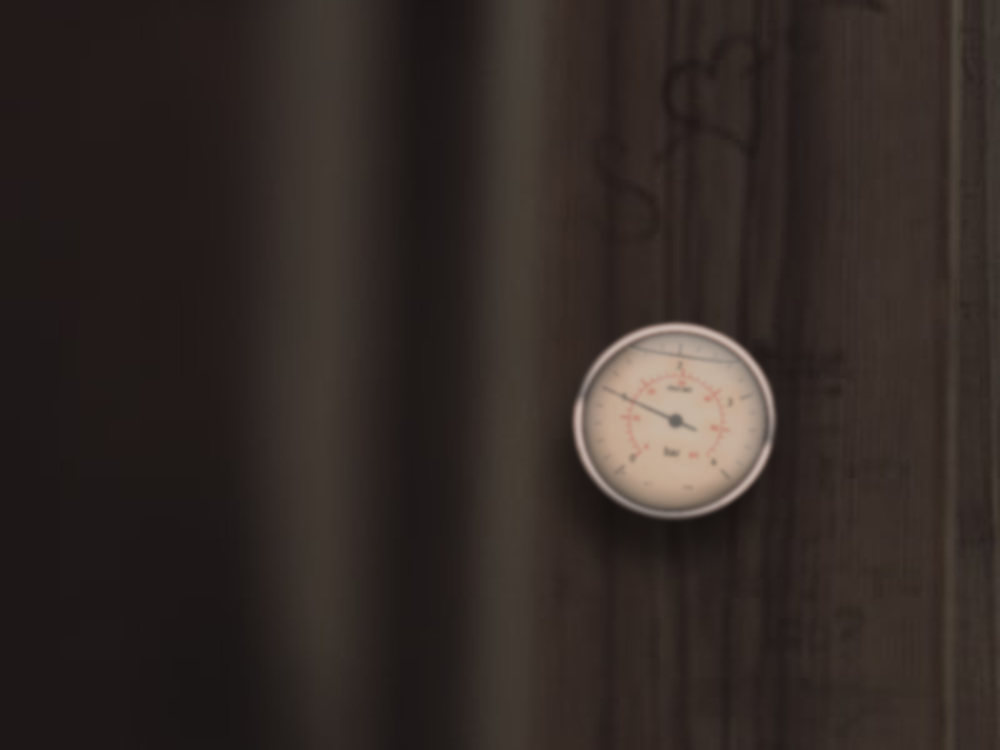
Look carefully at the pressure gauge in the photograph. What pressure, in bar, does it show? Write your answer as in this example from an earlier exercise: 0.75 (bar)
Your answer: 1 (bar)
